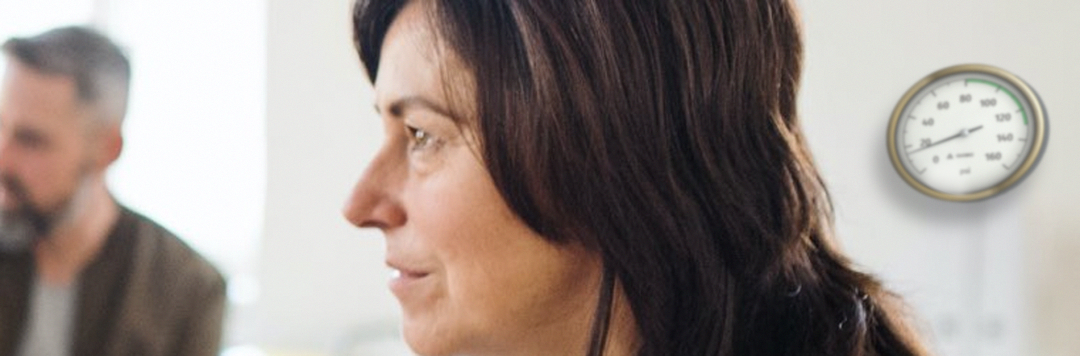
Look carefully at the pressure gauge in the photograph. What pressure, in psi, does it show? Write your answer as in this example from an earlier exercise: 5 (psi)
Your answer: 15 (psi)
